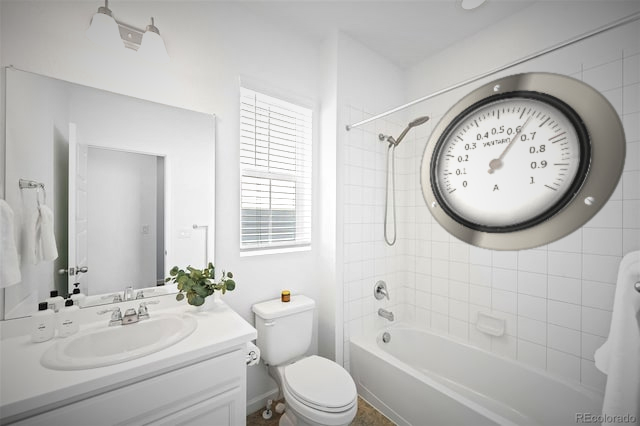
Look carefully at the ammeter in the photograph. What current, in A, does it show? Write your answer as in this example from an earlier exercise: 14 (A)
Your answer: 0.64 (A)
